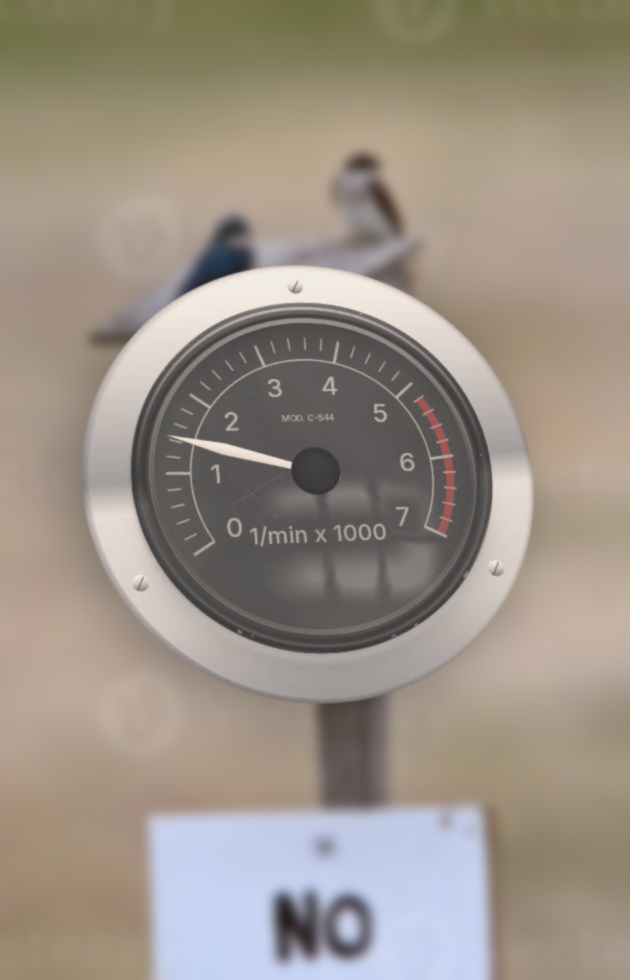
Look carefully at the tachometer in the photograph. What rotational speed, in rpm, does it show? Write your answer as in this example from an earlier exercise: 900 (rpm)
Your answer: 1400 (rpm)
